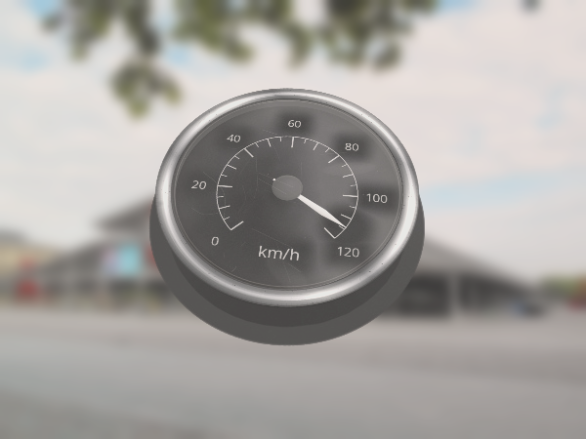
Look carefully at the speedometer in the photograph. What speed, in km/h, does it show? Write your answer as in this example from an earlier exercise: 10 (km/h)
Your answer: 115 (km/h)
